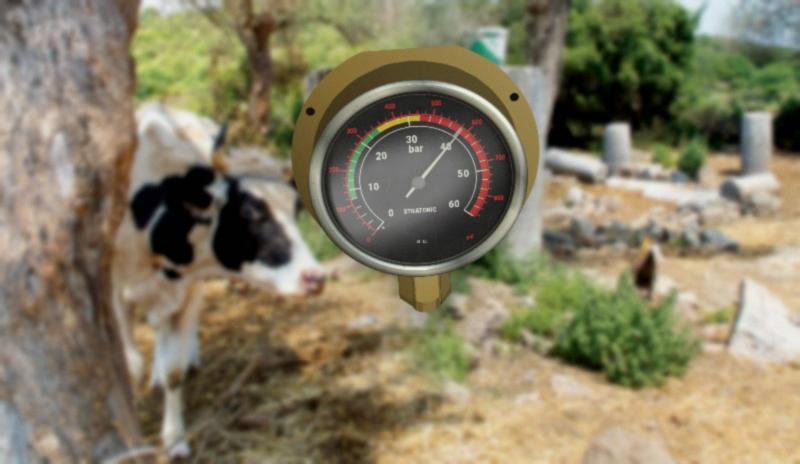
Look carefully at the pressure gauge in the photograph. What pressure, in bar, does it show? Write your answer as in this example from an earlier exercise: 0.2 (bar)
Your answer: 40 (bar)
